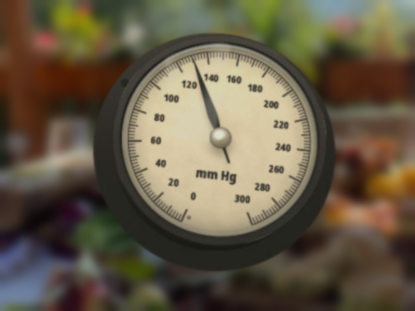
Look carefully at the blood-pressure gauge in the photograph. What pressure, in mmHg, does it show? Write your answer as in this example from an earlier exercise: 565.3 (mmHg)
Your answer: 130 (mmHg)
